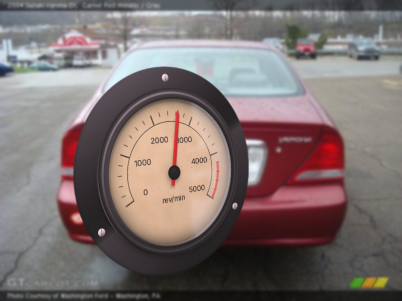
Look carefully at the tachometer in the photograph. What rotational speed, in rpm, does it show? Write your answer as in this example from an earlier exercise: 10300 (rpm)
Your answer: 2600 (rpm)
